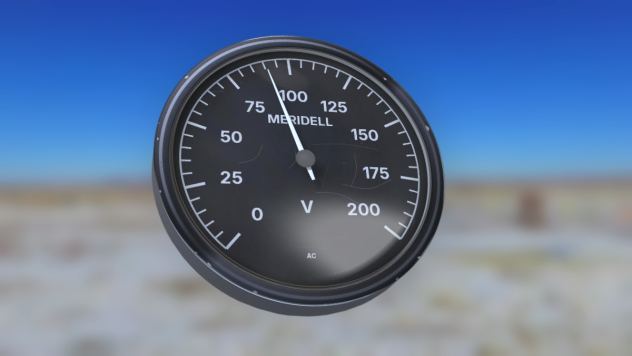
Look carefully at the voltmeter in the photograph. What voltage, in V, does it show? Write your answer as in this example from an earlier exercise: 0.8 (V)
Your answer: 90 (V)
